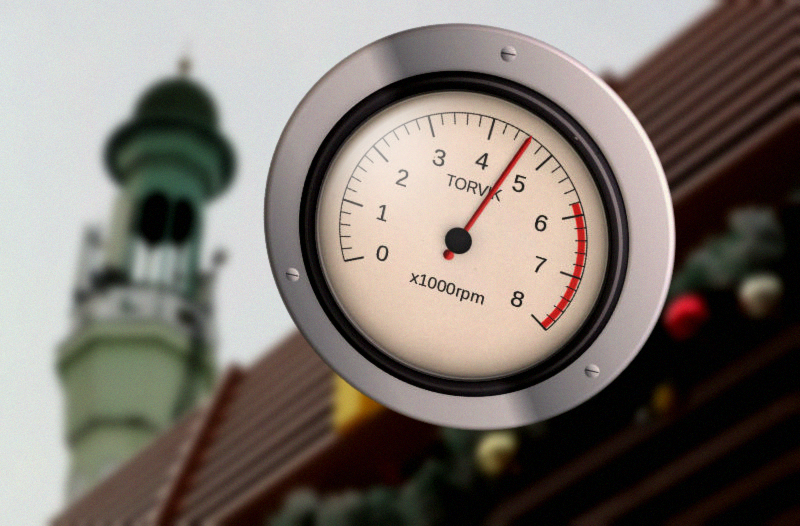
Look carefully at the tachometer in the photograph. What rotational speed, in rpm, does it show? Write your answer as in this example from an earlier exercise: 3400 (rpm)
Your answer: 4600 (rpm)
